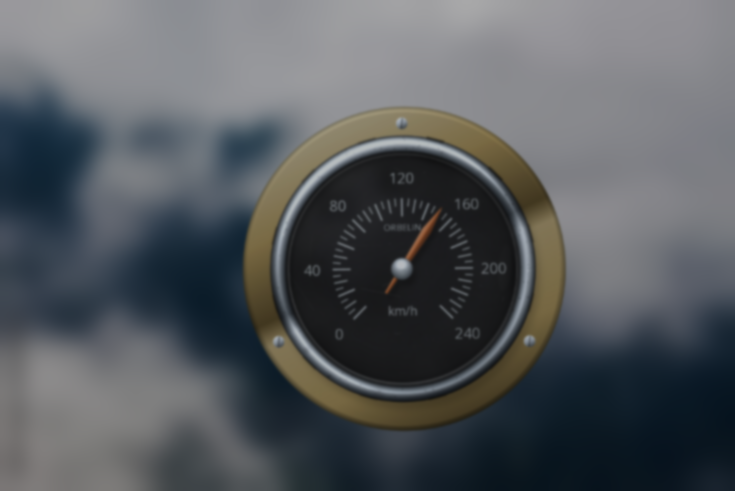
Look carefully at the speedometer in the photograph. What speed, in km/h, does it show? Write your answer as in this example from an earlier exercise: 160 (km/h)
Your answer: 150 (km/h)
